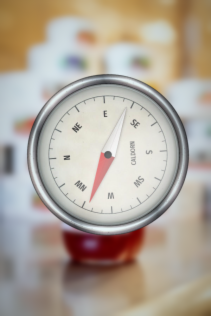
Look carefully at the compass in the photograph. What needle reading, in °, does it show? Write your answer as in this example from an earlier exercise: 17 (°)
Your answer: 295 (°)
